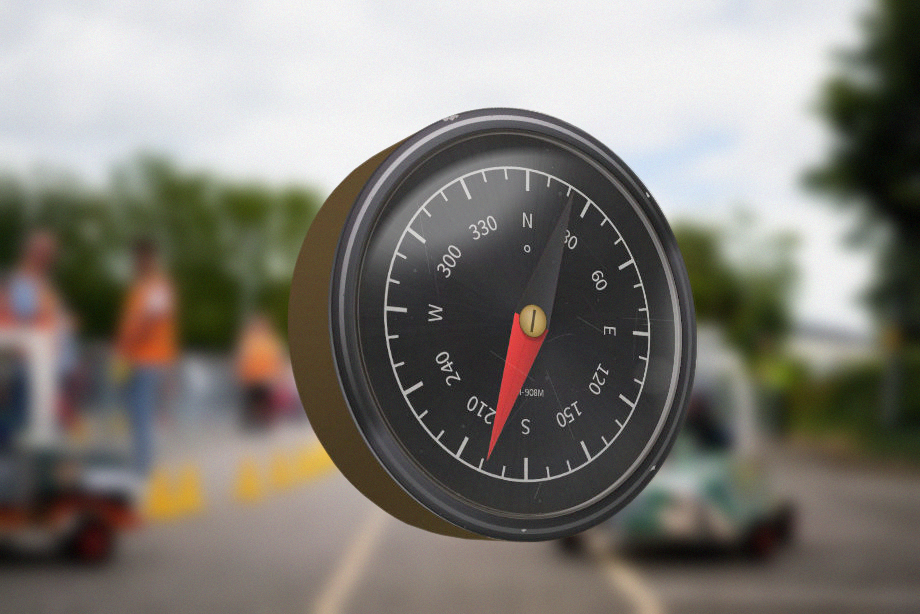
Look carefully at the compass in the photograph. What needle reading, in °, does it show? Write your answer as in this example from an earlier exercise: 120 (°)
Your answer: 200 (°)
